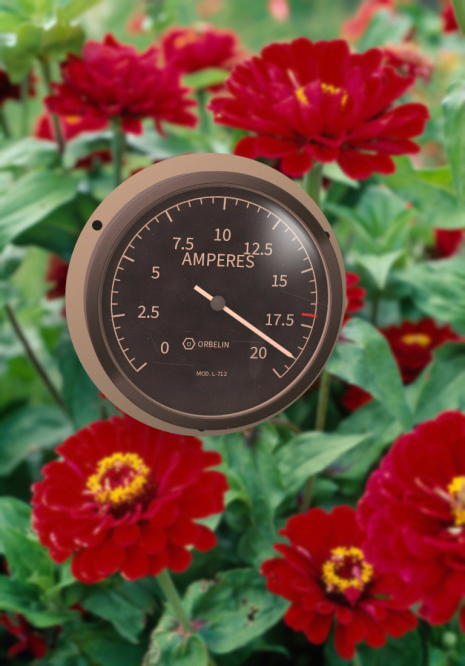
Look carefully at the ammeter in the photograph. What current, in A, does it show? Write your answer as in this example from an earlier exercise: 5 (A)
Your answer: 19 (A)
